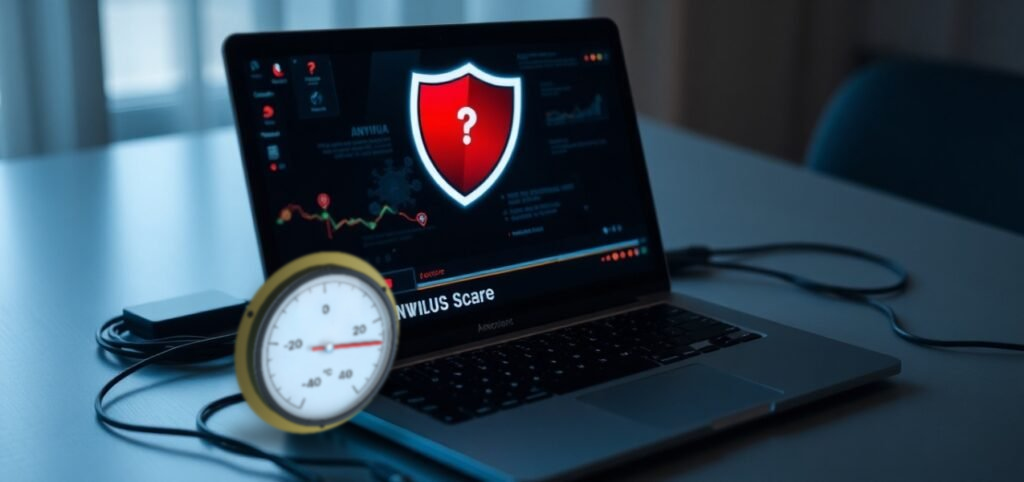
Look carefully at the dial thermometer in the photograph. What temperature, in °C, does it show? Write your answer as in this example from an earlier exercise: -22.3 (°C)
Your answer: 26 (°C)
